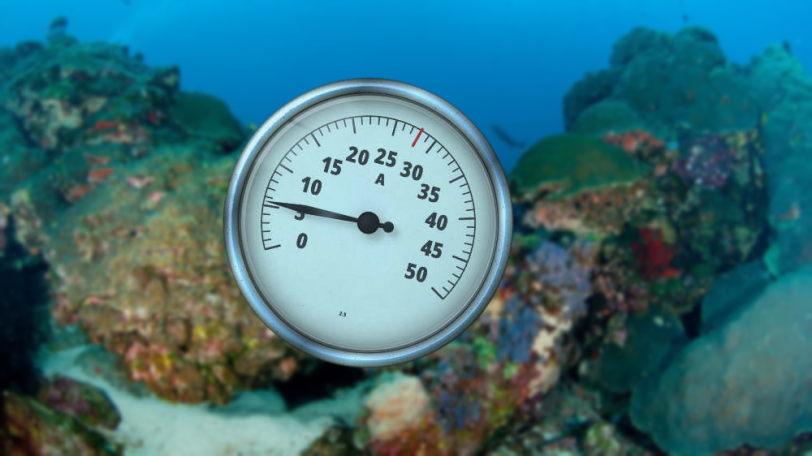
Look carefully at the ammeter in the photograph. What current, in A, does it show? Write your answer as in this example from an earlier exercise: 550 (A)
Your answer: 5.5 (A)
